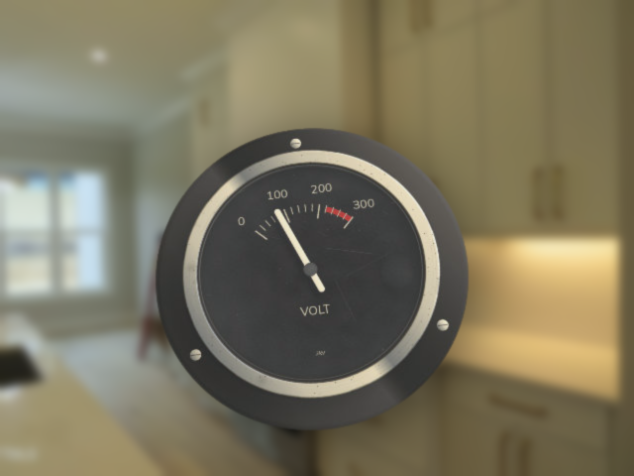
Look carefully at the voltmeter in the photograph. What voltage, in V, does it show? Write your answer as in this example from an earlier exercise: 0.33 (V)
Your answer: 80 (V)
